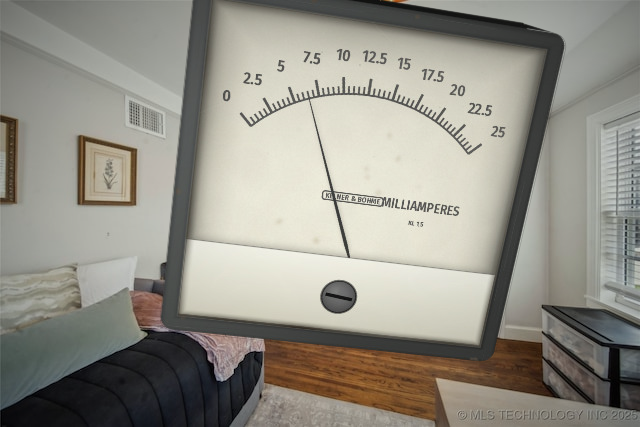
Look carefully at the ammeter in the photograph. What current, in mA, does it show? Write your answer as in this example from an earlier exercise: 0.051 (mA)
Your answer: 6.5 (mA)
